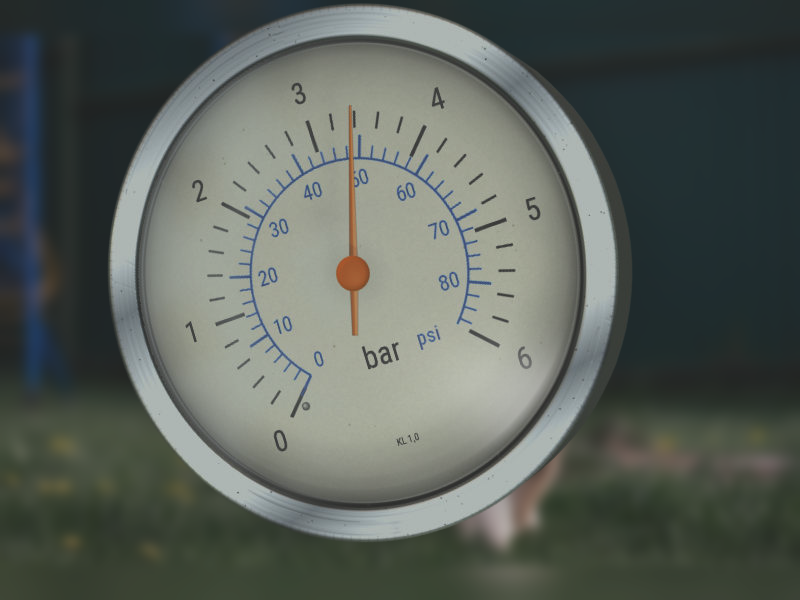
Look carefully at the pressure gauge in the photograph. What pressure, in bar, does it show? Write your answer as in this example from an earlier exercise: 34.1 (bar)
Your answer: 3.4 (bar)
